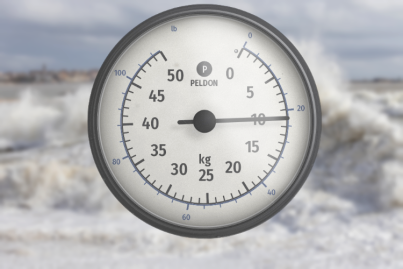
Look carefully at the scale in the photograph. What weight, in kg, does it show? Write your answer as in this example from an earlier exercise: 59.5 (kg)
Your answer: 10 (kg)
